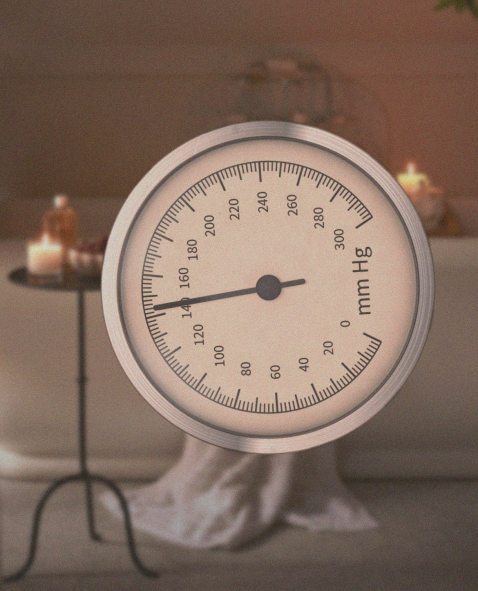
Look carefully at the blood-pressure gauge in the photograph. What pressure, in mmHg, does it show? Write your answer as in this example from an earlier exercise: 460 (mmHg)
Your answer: 144 (mmHg)
